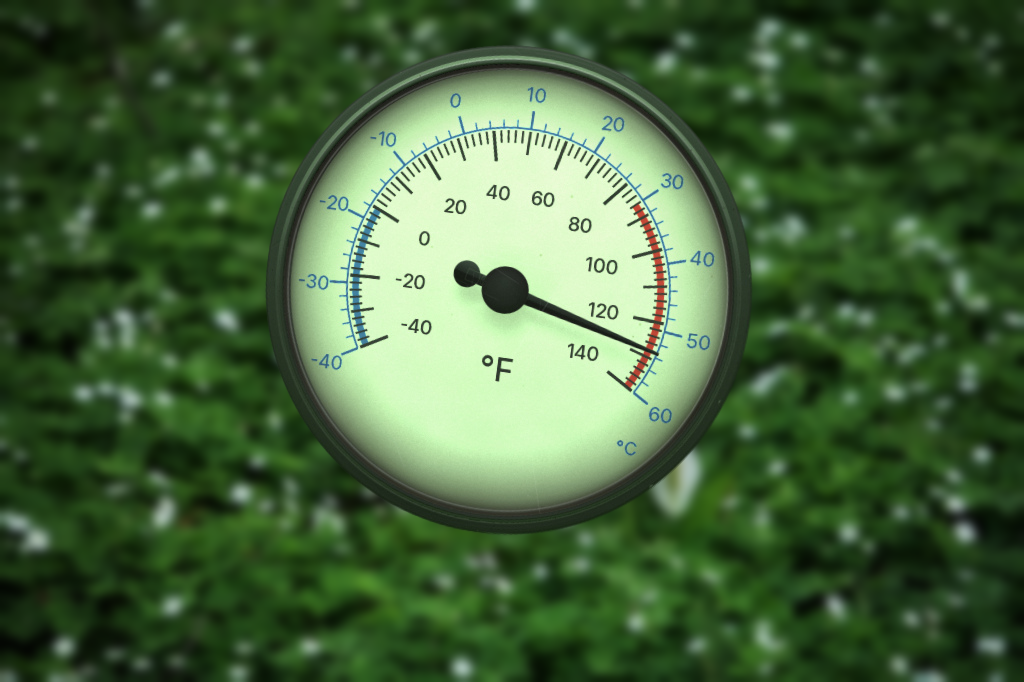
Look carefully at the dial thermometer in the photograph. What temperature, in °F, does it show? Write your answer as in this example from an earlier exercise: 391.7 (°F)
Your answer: 128 (°F)
